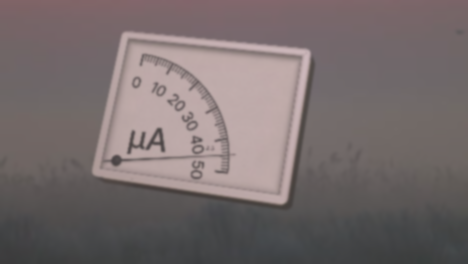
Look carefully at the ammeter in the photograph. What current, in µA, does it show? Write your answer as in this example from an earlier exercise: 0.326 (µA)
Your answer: 45 (µA)
